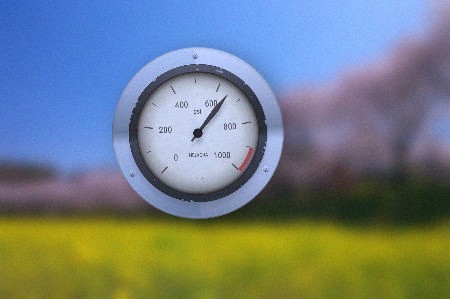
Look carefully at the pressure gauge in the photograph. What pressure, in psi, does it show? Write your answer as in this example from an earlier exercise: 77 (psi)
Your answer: 650 (psi)
